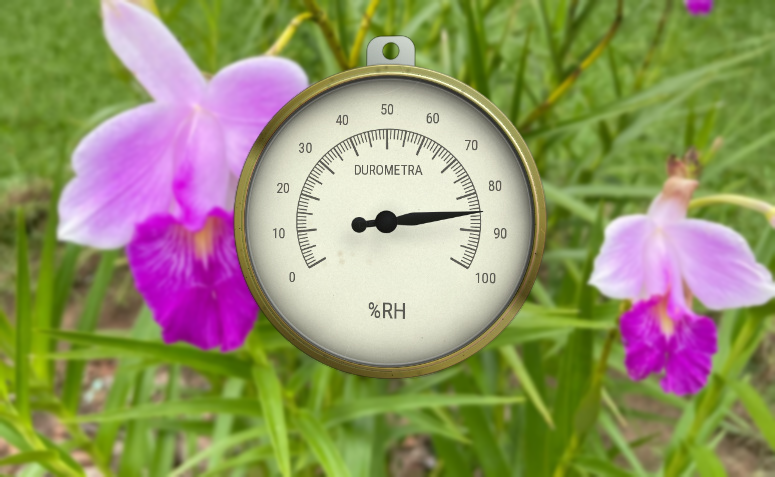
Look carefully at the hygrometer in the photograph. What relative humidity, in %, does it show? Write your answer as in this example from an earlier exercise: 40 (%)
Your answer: 85 (%)
